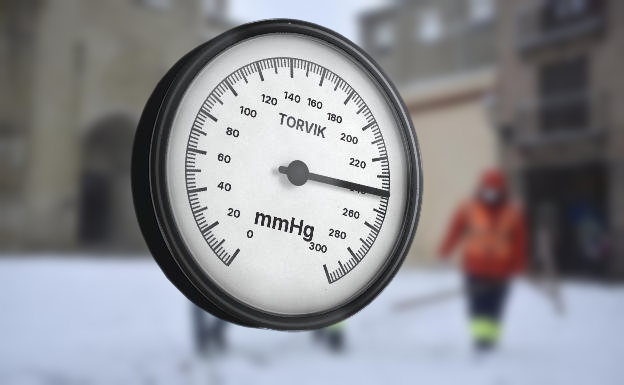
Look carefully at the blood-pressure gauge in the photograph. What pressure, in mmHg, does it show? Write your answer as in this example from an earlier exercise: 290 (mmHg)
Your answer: 240 (mmHg)
